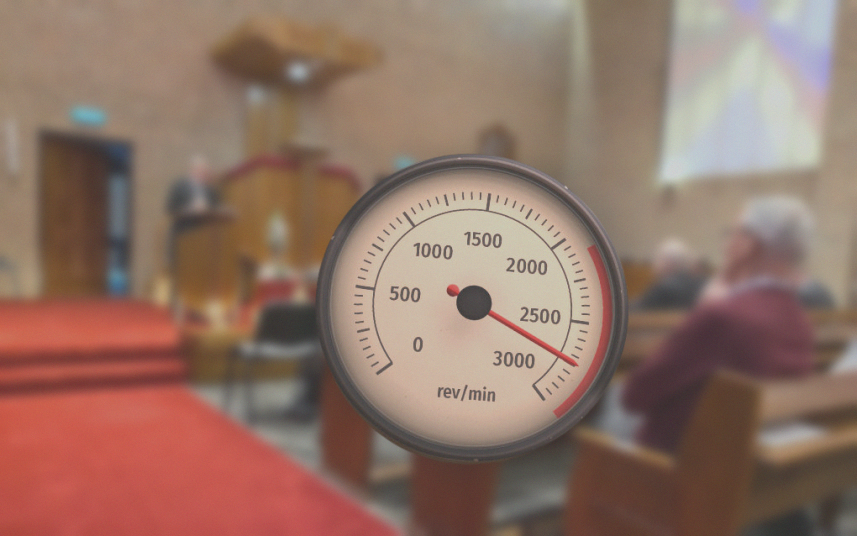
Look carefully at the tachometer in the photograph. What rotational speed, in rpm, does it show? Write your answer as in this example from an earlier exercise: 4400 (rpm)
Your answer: 2750 (rpm)
